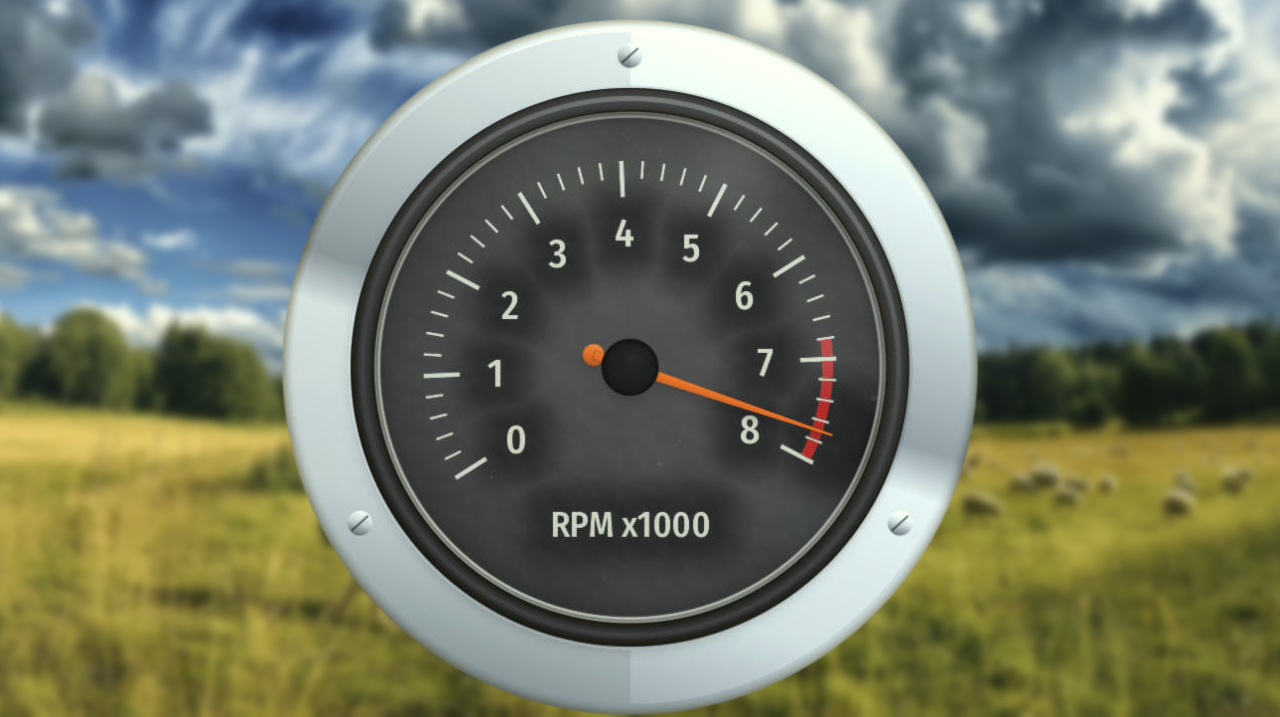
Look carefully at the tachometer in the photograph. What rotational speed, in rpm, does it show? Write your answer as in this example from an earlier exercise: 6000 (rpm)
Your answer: 7700 (rpm)
